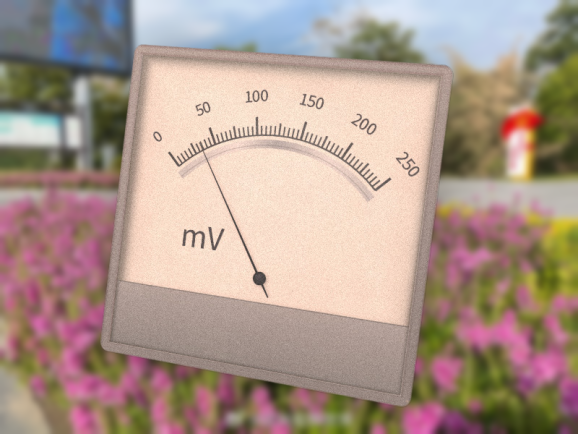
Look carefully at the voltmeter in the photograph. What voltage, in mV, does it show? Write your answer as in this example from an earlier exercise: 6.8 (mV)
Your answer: 35 (mV)
